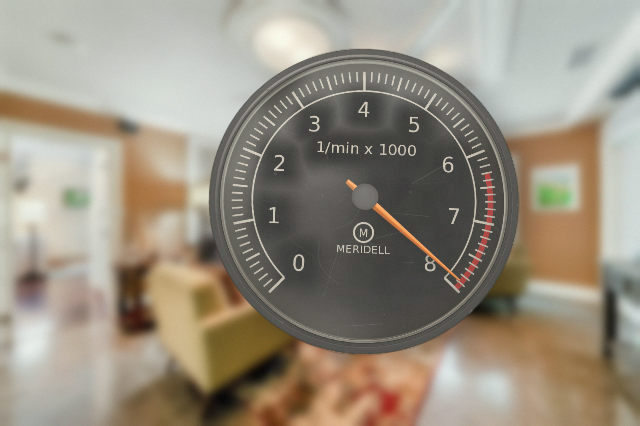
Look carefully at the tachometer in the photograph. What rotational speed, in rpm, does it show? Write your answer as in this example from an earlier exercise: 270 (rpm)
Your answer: 7900 (rpm)
